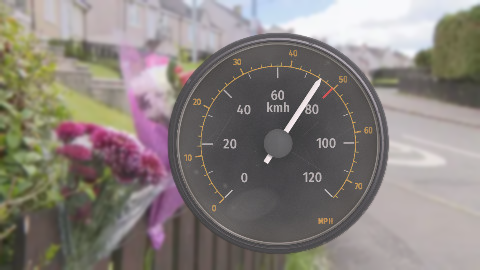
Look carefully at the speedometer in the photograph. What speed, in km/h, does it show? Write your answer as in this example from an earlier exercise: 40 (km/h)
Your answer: 75 (km/h)
